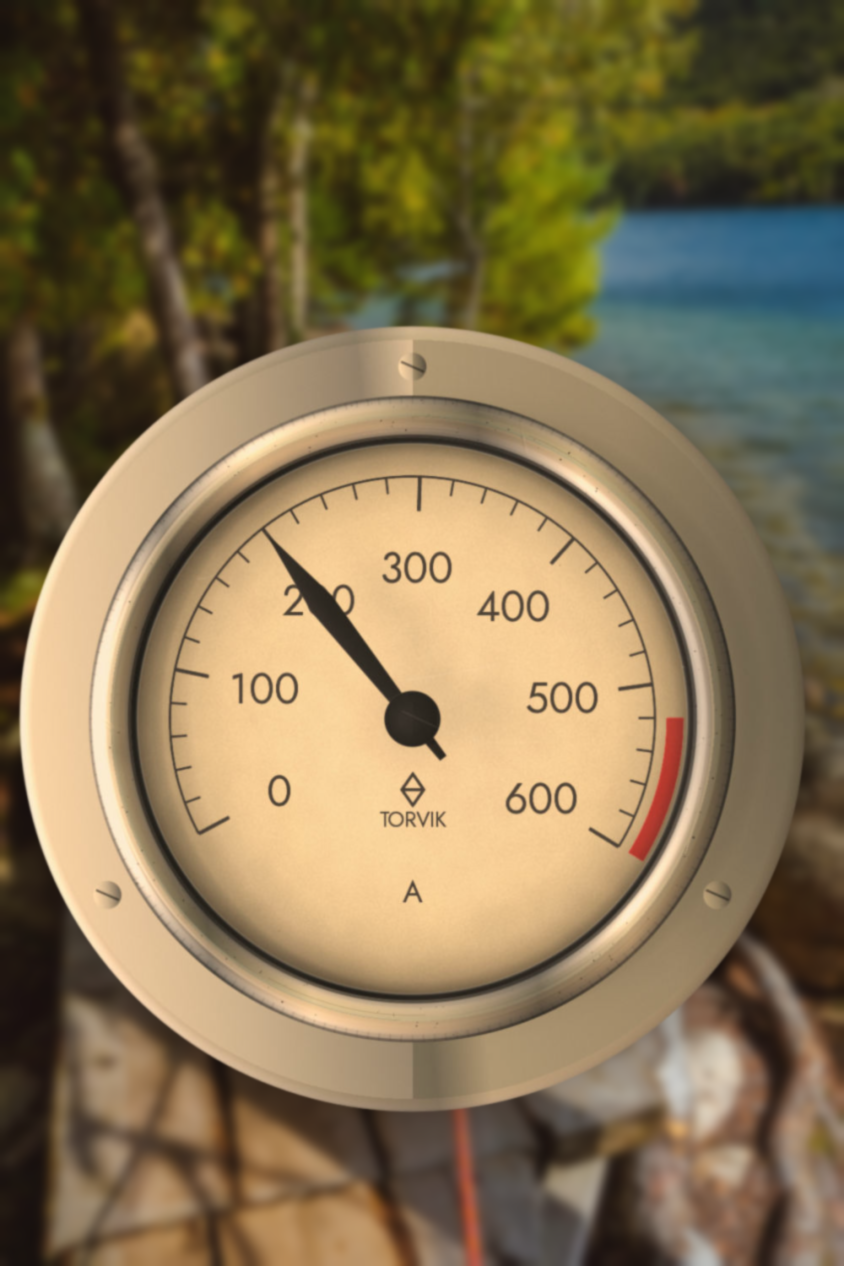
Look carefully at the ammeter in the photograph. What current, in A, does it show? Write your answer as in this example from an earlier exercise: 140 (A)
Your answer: 200 (A)
